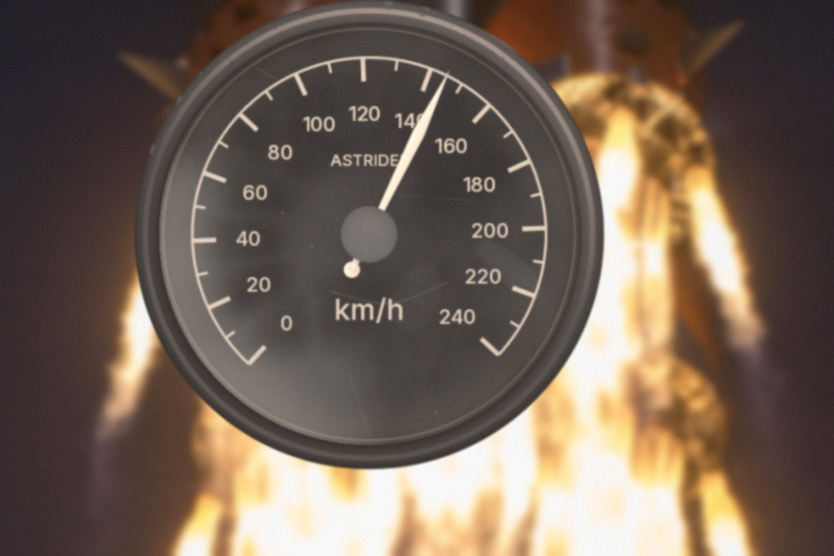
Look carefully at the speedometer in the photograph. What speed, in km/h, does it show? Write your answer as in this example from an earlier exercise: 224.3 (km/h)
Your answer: 145 (km/h)
